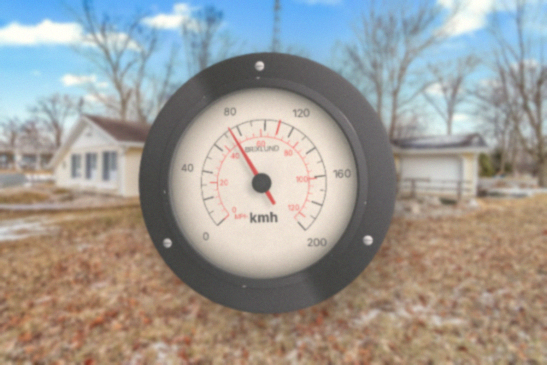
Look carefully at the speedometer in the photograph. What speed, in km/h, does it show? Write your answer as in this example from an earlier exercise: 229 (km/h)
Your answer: 75 (km/h)
